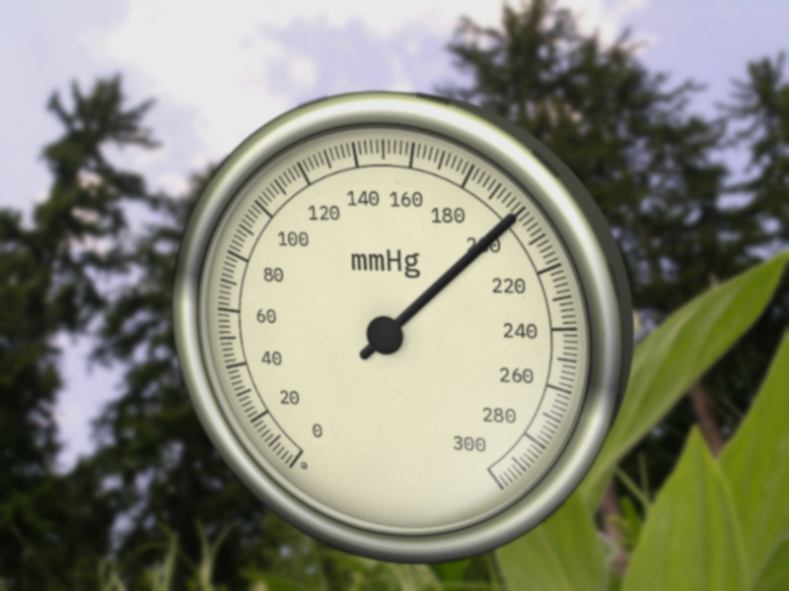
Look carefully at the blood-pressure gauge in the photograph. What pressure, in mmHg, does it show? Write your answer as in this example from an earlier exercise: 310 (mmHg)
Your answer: 200 (mmHg)
